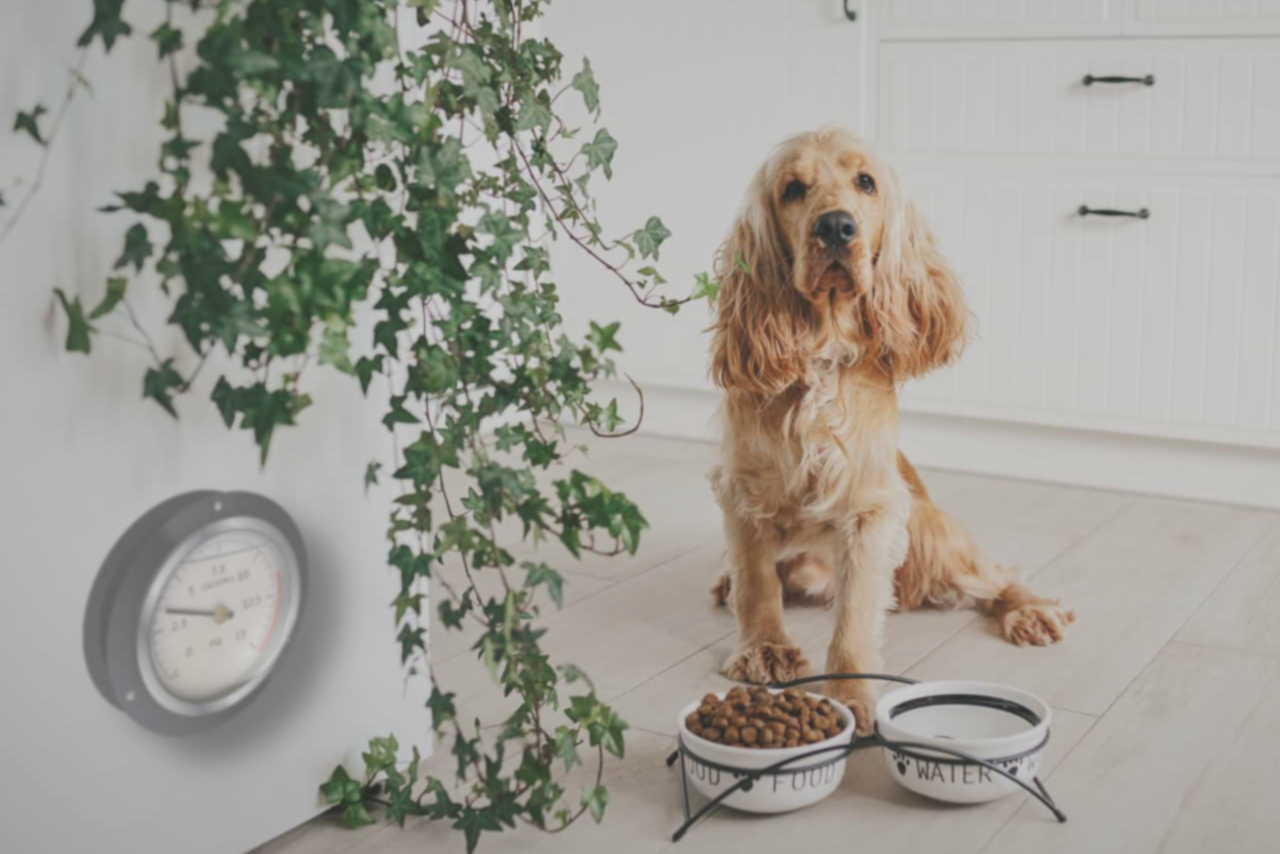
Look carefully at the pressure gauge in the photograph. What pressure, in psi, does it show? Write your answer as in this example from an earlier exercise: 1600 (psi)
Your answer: 3.5 (psi)
